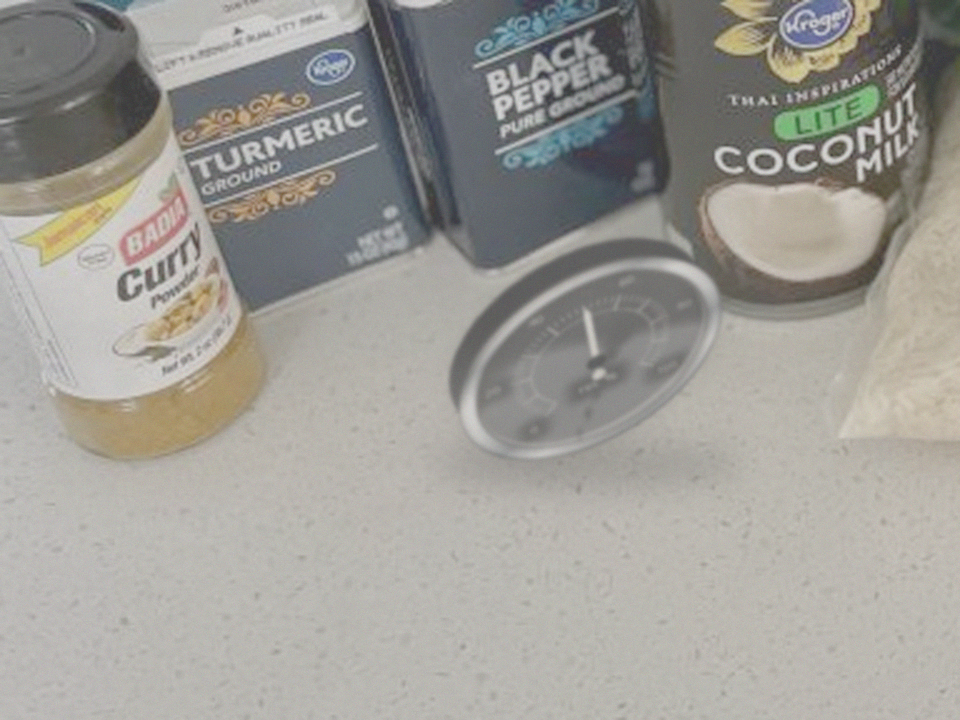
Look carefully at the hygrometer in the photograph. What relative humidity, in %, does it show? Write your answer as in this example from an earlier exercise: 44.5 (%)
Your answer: 50 (%)
